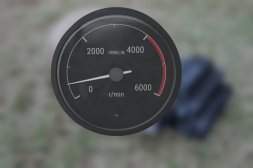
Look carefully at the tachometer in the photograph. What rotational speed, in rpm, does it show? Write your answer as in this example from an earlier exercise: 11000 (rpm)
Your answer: 500 (rpm)
